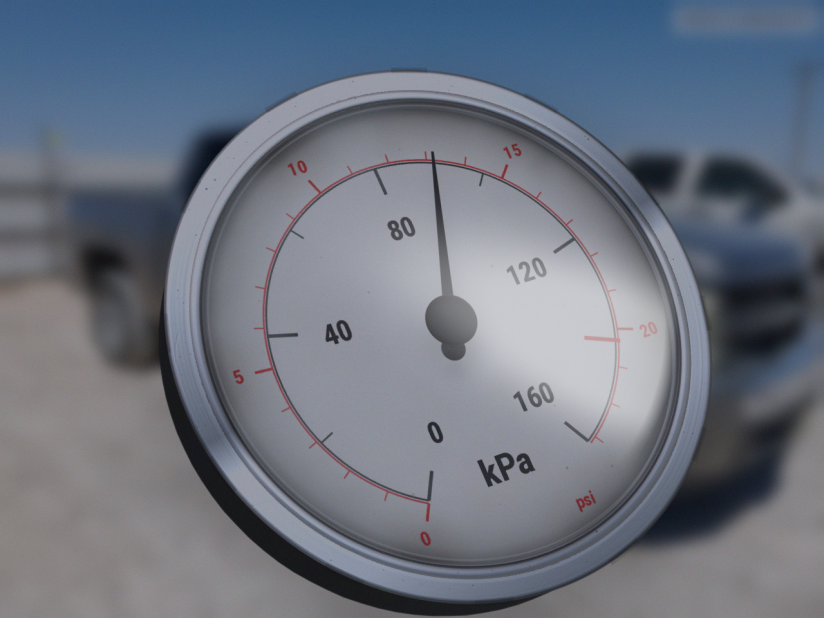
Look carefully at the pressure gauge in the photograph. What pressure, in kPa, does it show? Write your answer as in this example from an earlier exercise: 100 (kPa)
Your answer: 90 (kPa)
